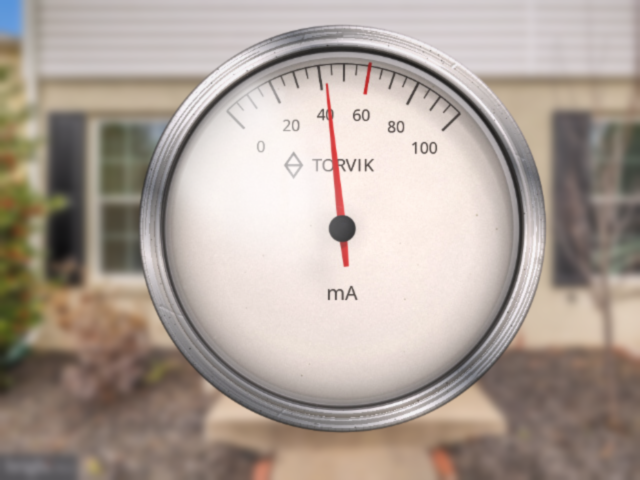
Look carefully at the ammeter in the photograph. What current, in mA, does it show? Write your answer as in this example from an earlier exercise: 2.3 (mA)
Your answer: 42.5 (mA)
